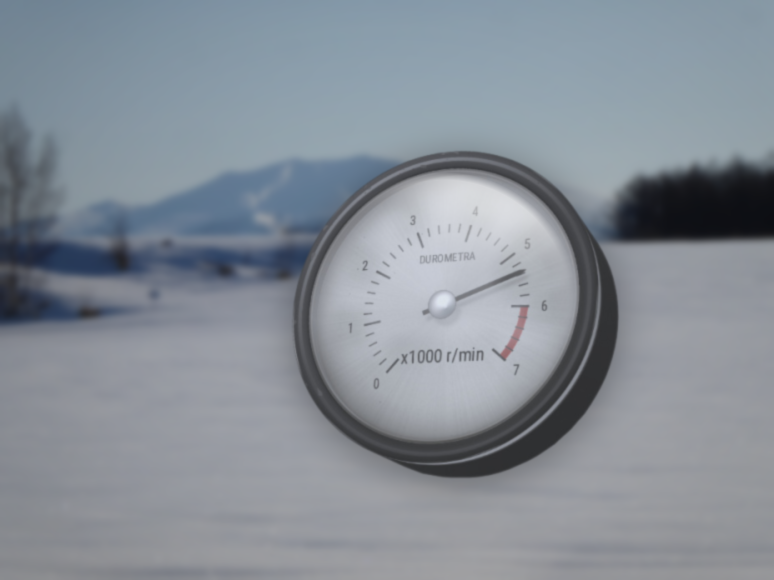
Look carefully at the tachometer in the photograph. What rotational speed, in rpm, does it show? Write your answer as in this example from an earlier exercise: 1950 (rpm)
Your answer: 5400 (rpm)
